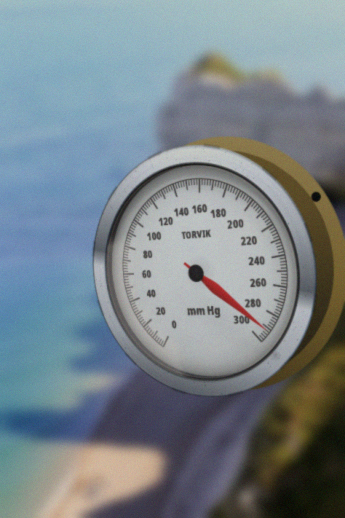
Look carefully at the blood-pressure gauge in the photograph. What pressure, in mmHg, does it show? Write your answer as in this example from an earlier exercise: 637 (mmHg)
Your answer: 290 (mmHg)
